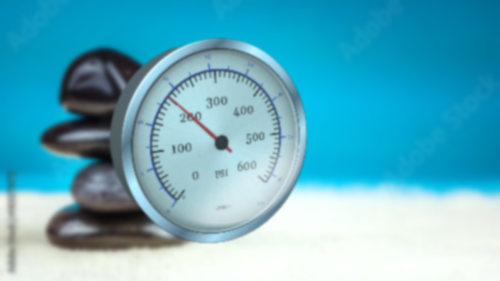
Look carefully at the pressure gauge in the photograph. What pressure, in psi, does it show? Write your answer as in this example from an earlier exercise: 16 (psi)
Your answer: 200 (psi)
